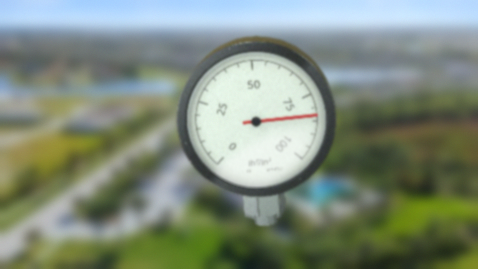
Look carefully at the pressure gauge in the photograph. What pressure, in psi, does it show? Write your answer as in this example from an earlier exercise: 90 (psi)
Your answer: 82.5 (psi)
